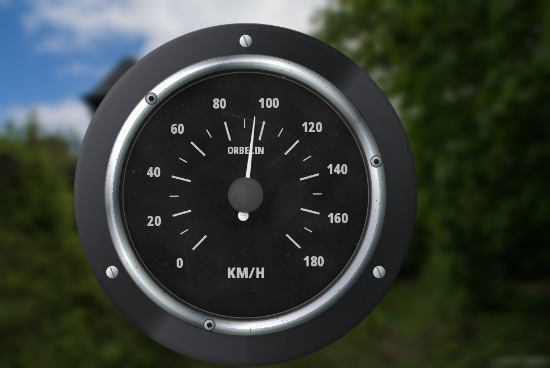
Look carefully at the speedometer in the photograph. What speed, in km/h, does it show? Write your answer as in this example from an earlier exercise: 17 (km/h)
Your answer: 95 (km/h)
